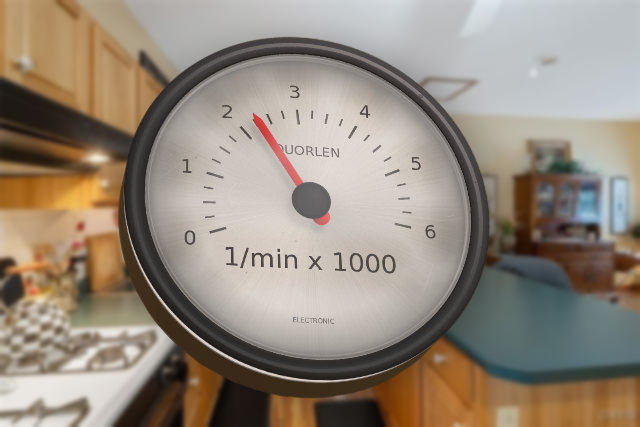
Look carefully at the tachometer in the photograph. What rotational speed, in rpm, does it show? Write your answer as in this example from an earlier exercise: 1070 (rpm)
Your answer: 2250 (rpm)
